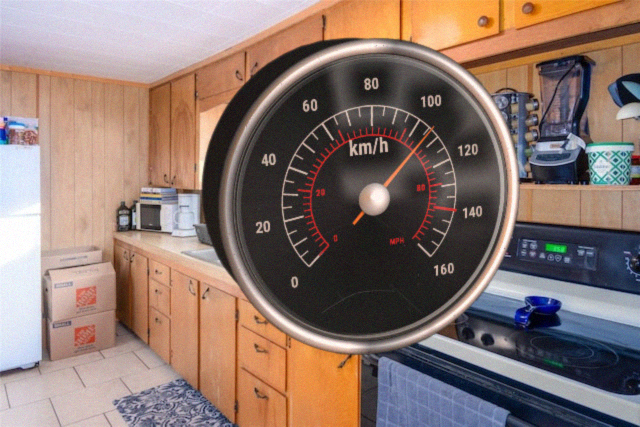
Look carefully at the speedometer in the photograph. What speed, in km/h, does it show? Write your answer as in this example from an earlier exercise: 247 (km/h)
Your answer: 105 (km/h)
